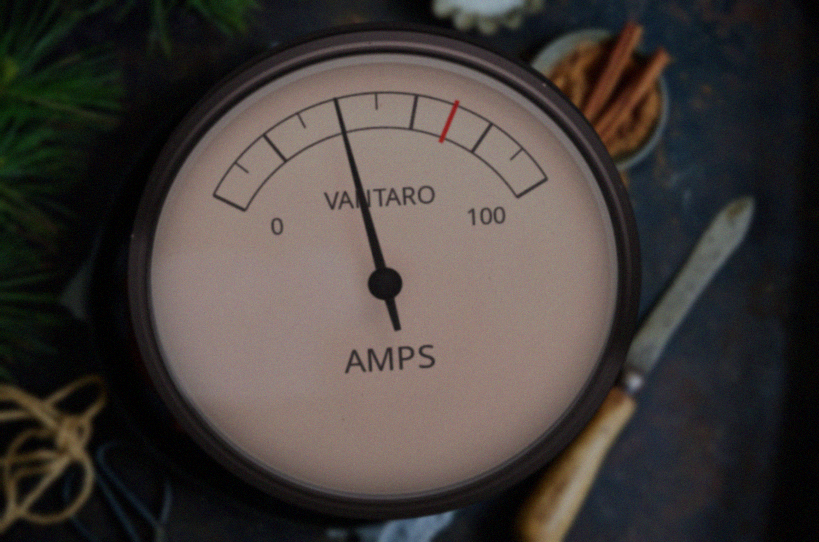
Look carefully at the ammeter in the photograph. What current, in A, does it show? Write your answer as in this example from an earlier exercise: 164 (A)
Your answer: 40 (A)
